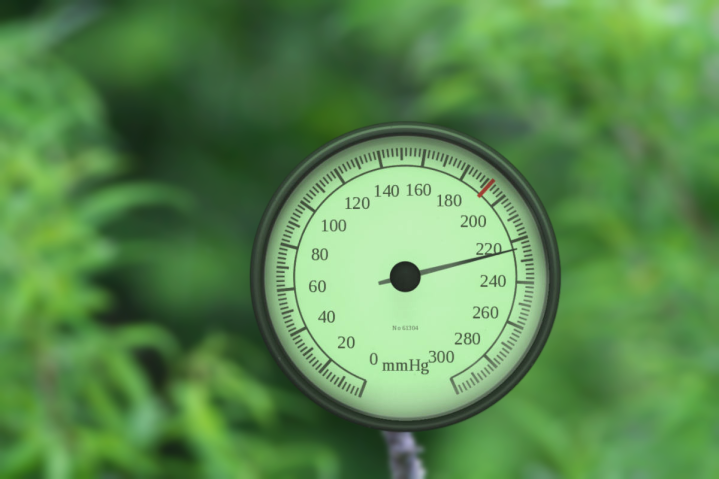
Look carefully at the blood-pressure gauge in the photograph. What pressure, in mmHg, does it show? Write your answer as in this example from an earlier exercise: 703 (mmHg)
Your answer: 224 (mmHg)
